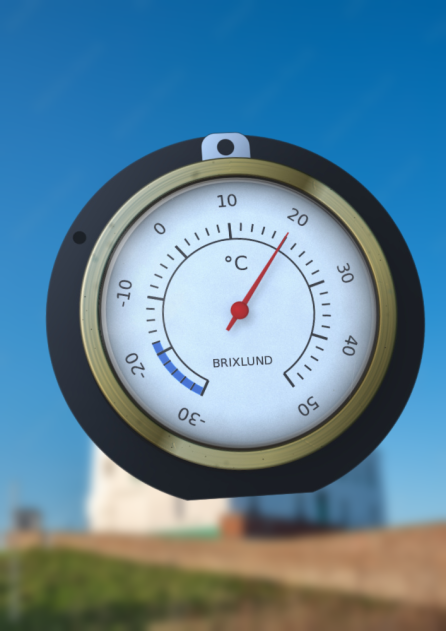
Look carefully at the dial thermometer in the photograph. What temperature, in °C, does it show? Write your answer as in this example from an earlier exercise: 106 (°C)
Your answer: 20 (°C)
